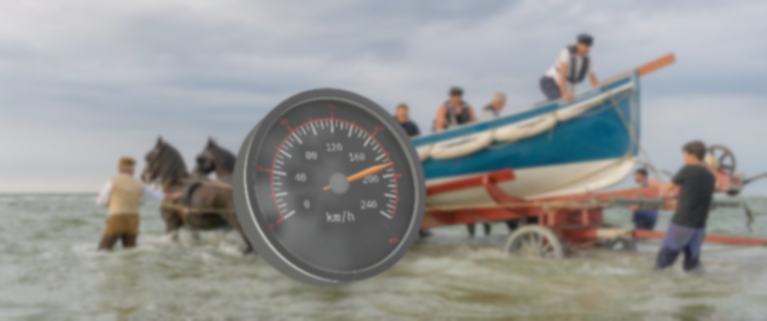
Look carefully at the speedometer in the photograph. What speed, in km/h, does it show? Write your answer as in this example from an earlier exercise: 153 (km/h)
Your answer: 190 (km/h)
